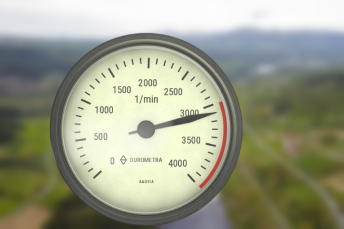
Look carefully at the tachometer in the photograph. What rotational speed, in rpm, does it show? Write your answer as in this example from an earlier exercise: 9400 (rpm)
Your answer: 3100 (rpm)
